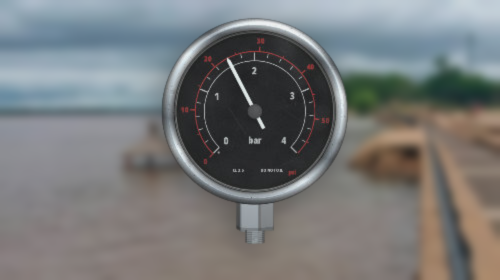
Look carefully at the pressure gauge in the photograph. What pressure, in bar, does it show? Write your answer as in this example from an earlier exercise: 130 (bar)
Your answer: 1.6 (bar)
